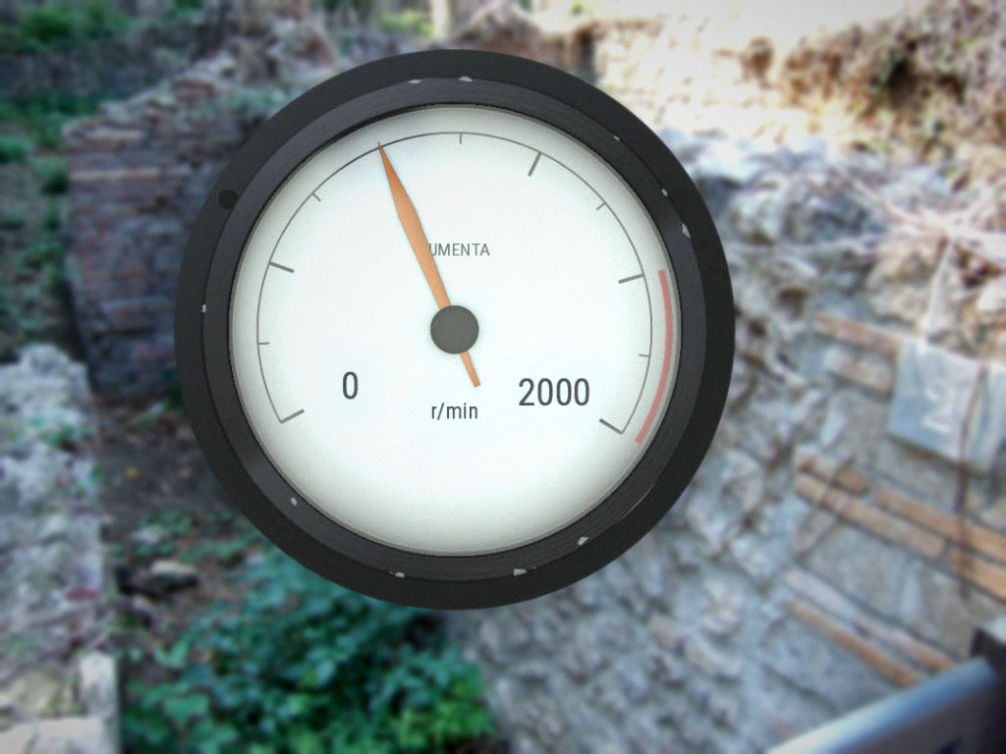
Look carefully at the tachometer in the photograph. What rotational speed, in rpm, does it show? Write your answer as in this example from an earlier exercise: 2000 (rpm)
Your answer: 800 (rpm)
